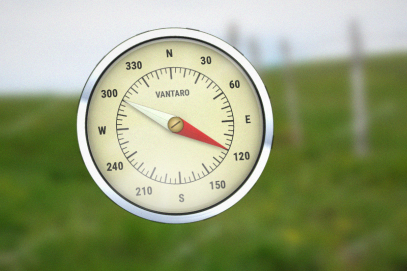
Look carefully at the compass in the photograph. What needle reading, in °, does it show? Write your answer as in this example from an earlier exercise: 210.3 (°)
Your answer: 120 (°)
